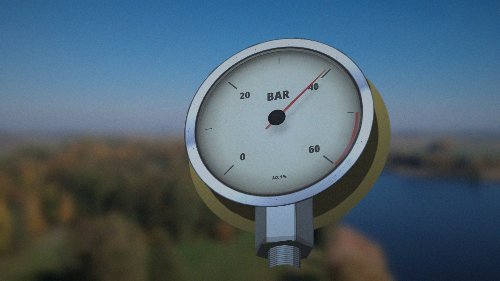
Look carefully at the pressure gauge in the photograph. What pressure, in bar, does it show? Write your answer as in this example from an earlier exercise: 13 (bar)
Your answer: 40 (bar)
